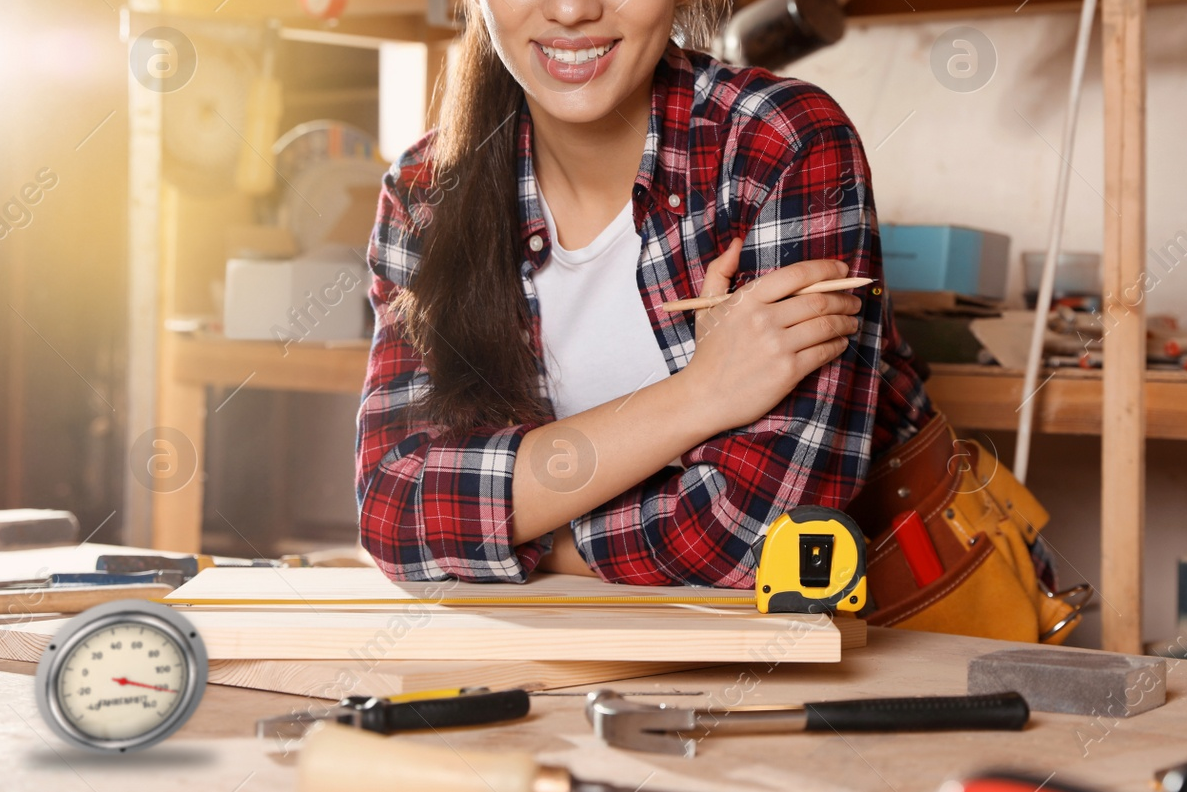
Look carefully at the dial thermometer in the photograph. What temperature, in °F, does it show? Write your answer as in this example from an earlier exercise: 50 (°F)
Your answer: 120 (°F)
